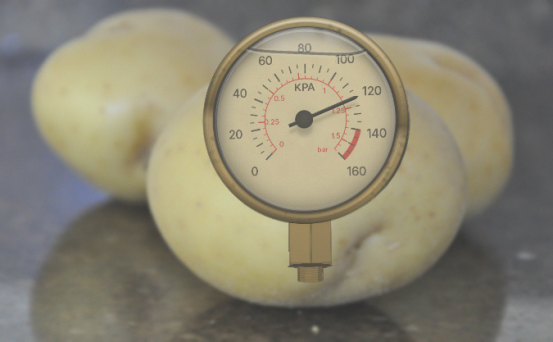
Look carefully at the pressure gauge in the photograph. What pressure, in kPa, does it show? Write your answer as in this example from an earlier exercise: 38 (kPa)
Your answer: 120 (kPa)
